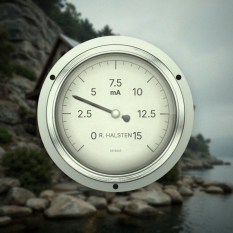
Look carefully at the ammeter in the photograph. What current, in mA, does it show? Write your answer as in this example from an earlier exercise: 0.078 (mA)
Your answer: 3.75 (mA)
